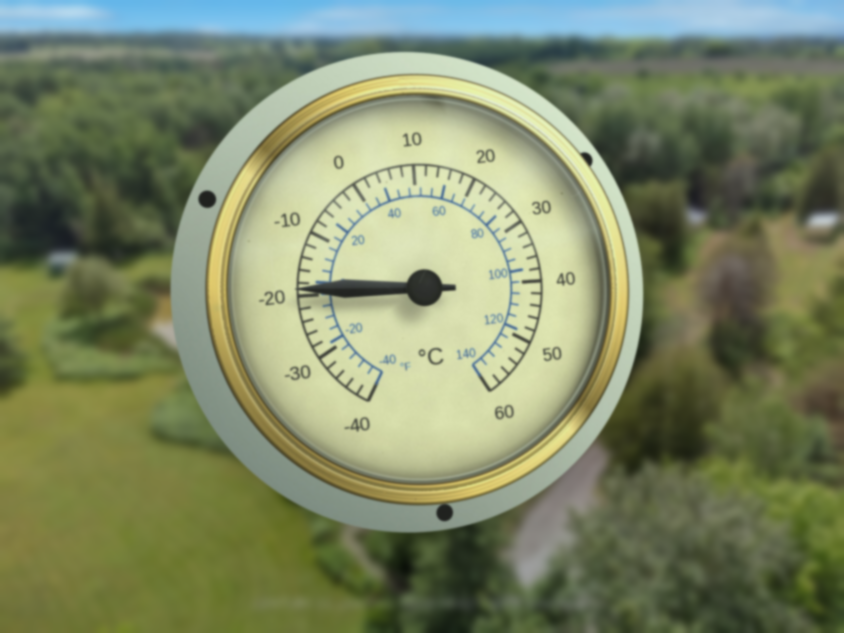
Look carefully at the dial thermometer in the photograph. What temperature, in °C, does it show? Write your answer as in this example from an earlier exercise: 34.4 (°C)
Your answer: -19 (°C)
